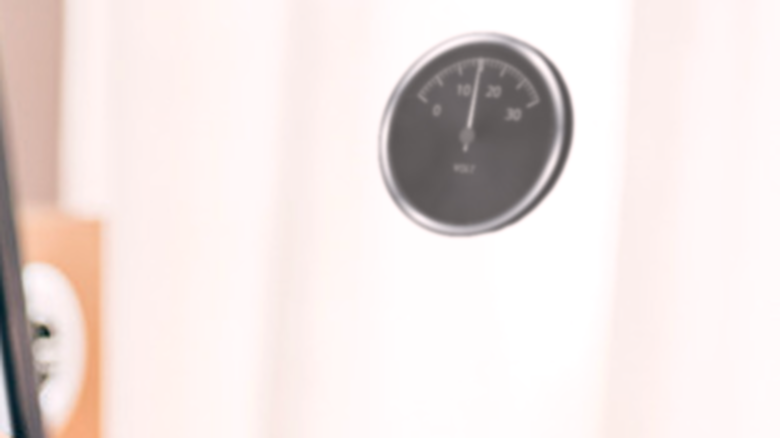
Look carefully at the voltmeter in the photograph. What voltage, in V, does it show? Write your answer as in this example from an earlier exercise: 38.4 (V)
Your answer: 15 (V)
